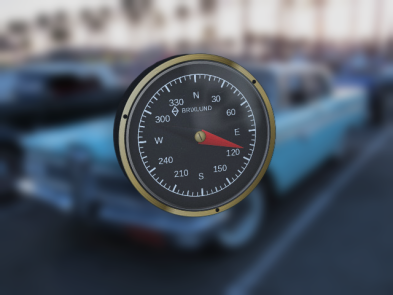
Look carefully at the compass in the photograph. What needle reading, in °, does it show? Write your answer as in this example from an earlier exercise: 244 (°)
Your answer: 110 (°)
